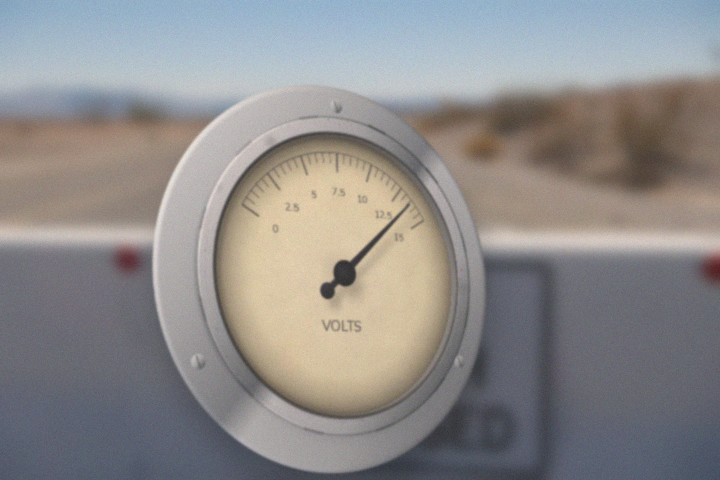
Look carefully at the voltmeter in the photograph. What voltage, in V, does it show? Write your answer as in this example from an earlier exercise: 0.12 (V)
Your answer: 13.5 (V)
